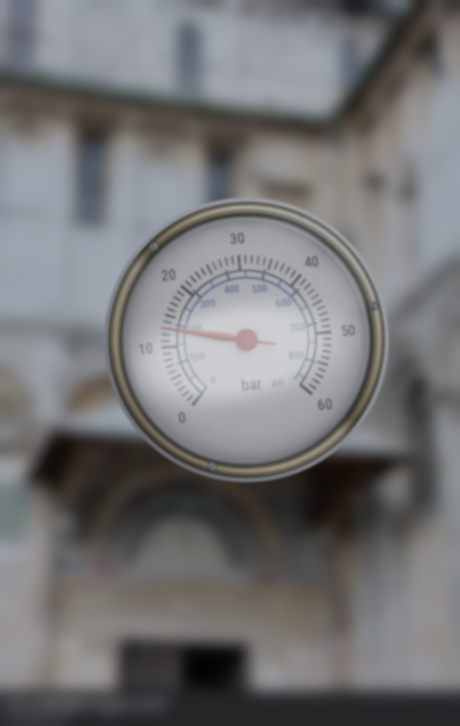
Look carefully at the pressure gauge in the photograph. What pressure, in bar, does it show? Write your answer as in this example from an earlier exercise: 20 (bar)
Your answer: 13 (bar)
